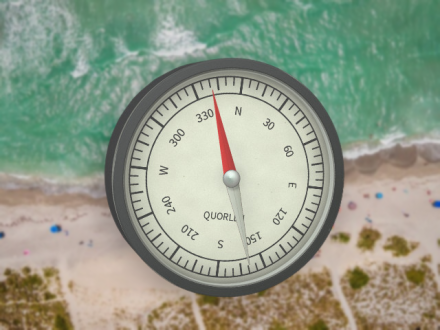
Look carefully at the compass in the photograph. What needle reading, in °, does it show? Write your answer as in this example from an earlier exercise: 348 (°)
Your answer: 340 (°)
